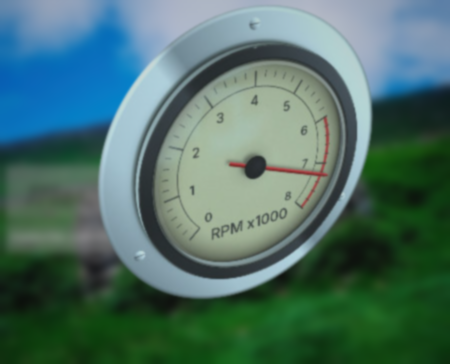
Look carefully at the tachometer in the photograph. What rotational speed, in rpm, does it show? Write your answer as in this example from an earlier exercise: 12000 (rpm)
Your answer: 7200 (rpm)
